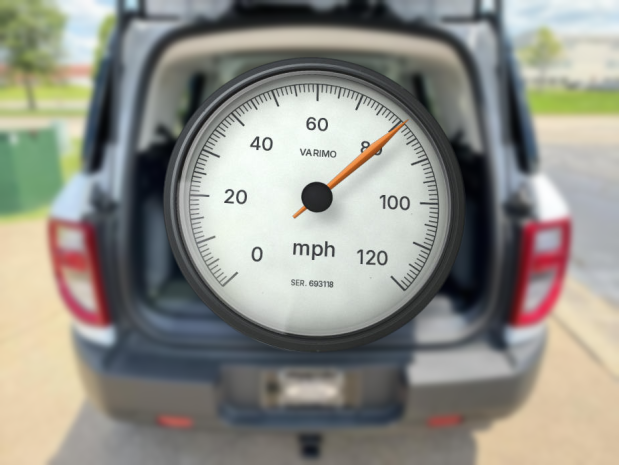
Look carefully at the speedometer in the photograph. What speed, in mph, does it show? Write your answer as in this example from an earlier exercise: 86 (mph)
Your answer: 81 (mph)
